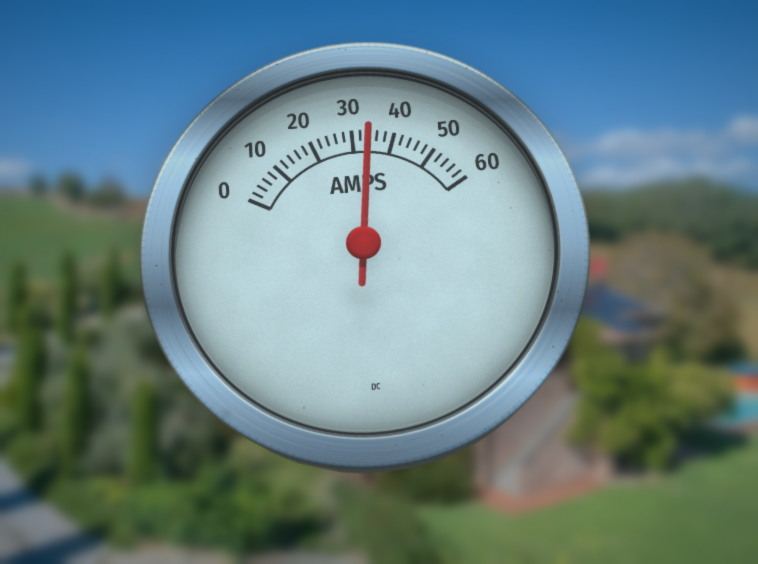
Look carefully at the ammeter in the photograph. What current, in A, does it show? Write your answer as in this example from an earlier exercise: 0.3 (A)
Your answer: 34 (A)
